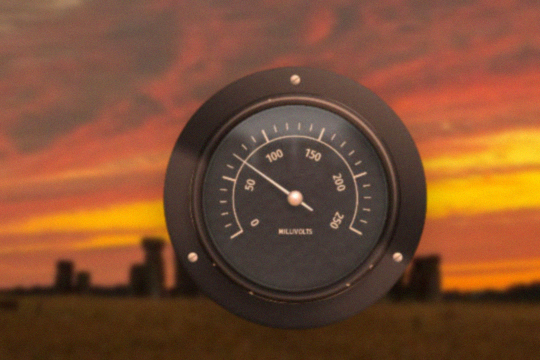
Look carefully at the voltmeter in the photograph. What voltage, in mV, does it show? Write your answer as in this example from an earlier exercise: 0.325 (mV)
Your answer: 70 (mV)
